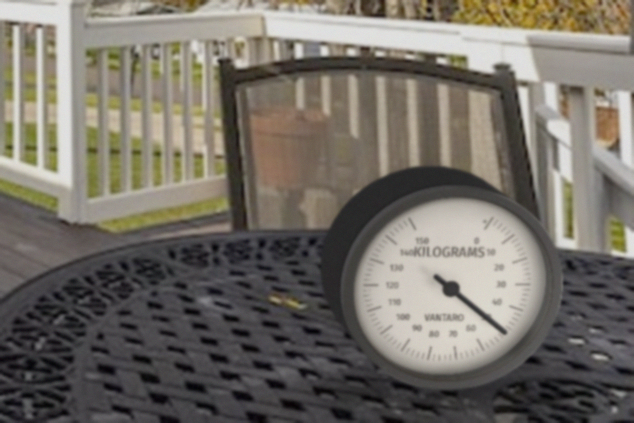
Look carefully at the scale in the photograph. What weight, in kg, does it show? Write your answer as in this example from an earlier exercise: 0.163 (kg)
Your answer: 50 (kg)
